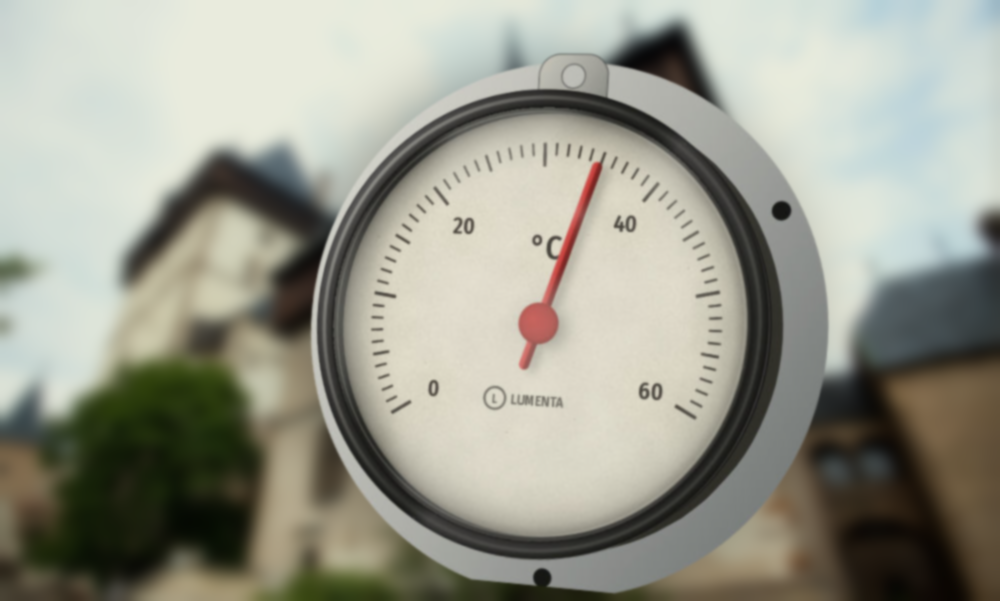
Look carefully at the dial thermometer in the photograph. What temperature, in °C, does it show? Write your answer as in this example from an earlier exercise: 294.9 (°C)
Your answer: 35 (°C)
